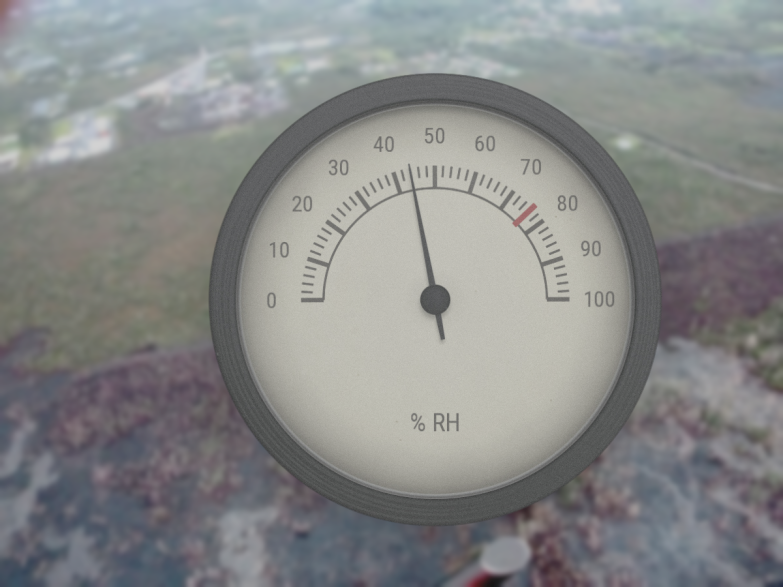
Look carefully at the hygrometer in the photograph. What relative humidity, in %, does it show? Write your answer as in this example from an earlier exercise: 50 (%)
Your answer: 44 (%)
